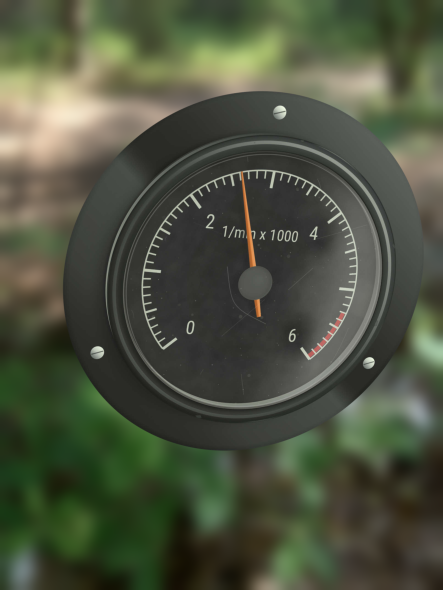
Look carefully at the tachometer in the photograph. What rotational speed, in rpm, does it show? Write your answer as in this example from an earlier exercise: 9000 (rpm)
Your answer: 2600 (rpm)
